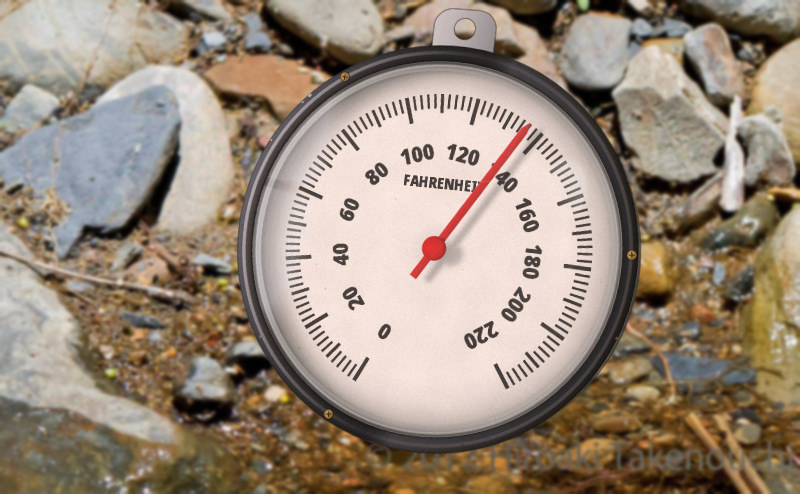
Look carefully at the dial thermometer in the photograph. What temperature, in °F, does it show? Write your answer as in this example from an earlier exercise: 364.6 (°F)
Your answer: 136 (°F)
